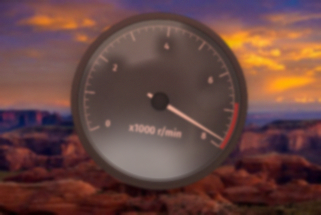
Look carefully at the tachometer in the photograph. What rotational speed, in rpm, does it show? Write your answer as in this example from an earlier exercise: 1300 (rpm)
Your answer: 7800 (rpm)
